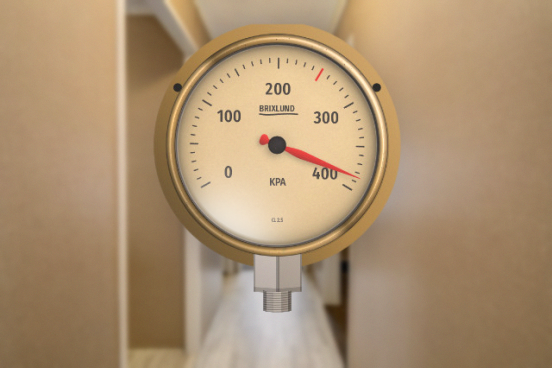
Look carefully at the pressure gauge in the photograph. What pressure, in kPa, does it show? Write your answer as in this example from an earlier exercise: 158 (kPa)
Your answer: 385 (kPa)
